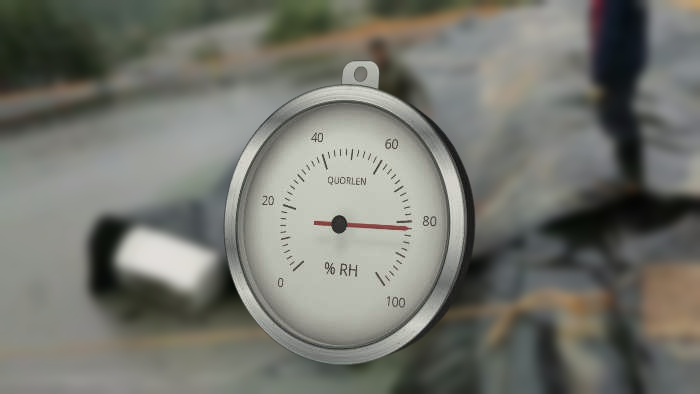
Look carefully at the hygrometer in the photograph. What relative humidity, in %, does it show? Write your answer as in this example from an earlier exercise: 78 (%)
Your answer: 82 (%)
